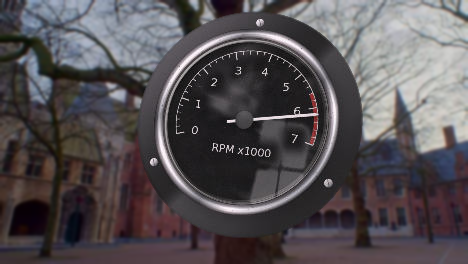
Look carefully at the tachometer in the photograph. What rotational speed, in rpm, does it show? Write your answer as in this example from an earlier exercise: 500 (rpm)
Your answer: 6200 (rpm)
